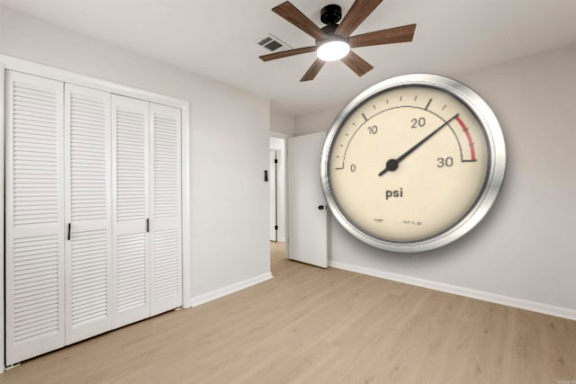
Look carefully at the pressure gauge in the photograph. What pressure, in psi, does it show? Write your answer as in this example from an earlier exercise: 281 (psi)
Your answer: 24 (psi)
